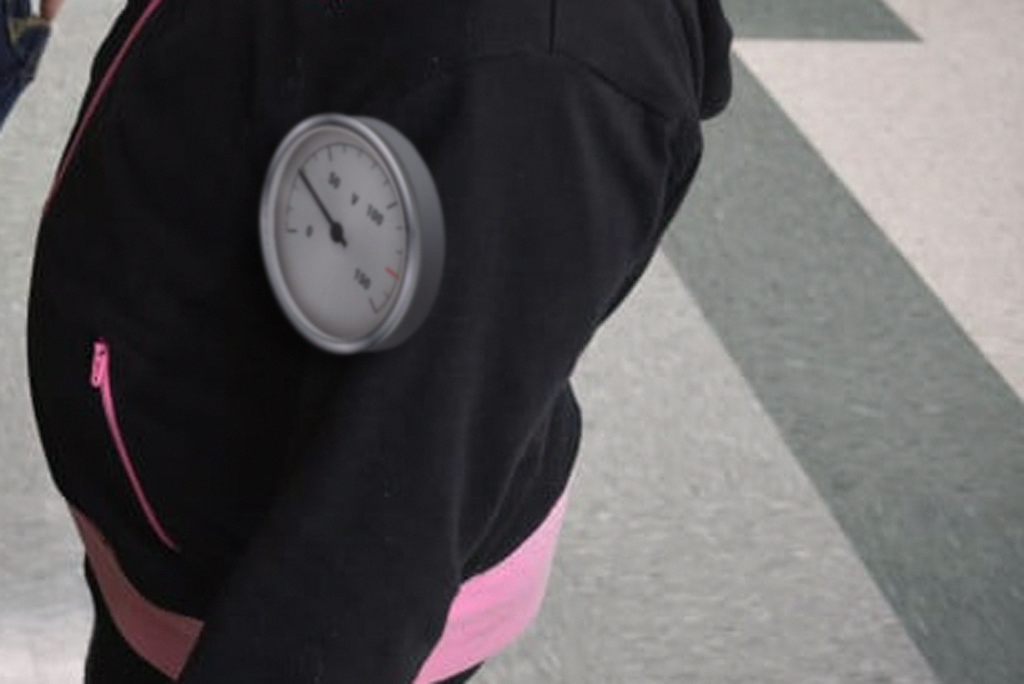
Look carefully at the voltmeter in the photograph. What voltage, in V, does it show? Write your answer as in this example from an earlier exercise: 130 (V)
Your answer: 30 (V)
